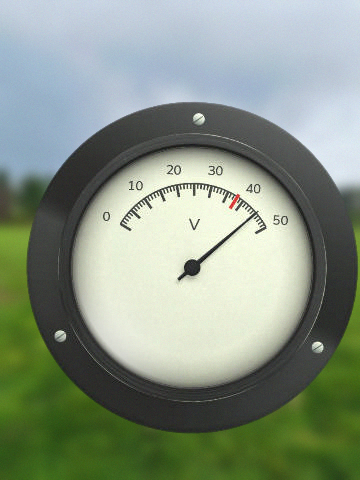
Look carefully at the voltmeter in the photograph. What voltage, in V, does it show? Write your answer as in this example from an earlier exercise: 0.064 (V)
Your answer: 45 (V)
